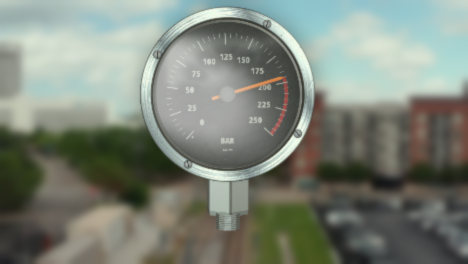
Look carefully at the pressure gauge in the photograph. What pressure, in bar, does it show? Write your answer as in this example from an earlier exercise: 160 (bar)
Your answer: 195 (bar)
